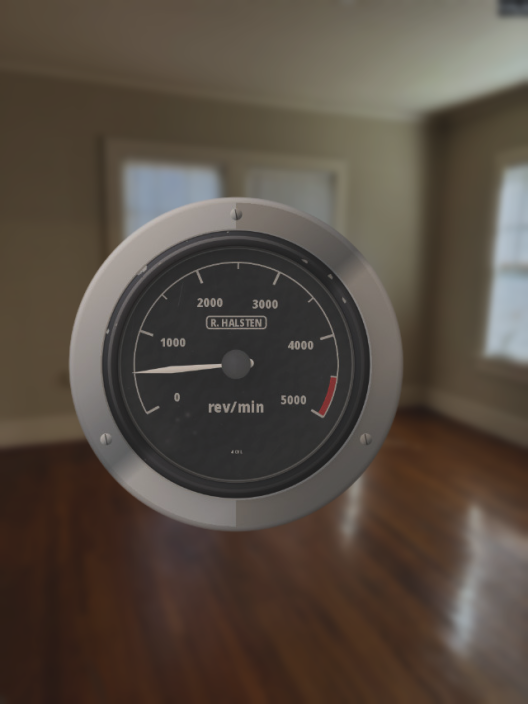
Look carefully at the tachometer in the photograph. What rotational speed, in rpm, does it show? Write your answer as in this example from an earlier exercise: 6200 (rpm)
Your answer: 500 (rpm)
